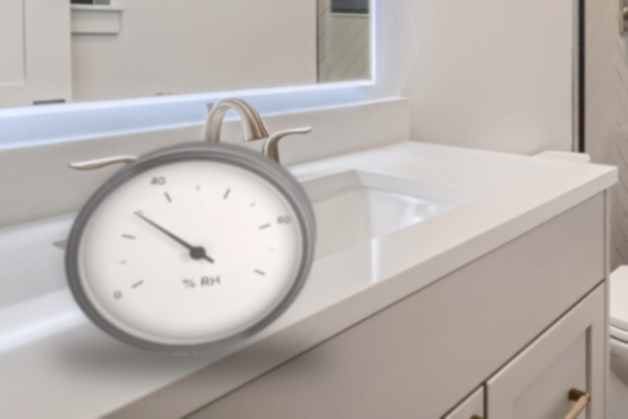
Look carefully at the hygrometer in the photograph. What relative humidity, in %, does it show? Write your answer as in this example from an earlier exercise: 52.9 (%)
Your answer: 30 (%)
